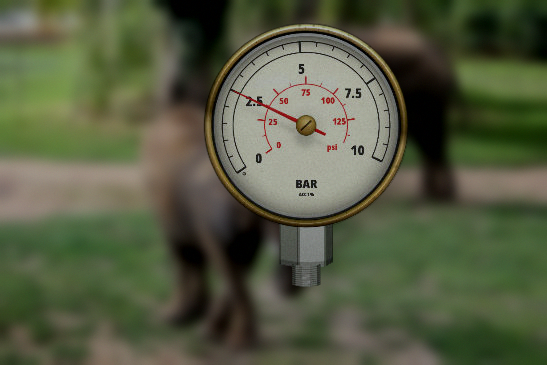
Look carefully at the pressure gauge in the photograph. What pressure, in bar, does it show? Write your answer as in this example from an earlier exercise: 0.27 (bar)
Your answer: 2.5 (bar)
